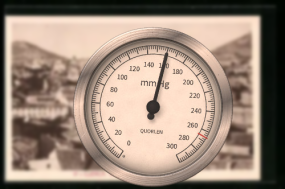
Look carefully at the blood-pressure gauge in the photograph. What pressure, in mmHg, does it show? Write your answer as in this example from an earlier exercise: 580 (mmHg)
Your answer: 160 (mmHg)
